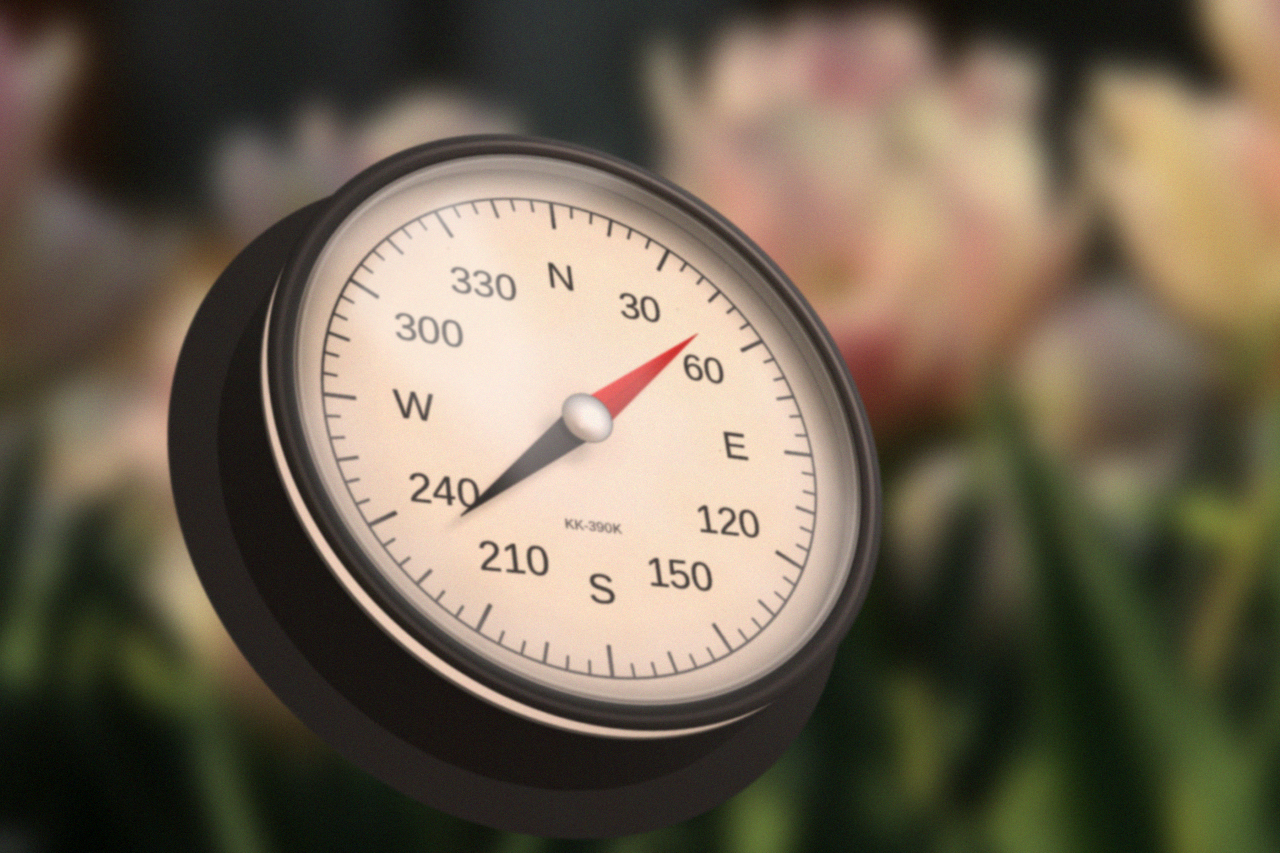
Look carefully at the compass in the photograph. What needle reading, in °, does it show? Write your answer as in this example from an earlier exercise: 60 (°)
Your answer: 50 (°)
